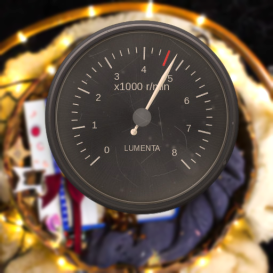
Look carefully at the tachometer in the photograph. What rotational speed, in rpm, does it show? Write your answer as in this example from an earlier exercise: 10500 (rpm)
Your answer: 4800 (rpm)
